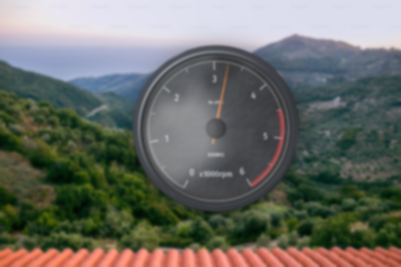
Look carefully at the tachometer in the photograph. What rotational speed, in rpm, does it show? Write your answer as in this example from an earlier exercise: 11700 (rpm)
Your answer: 3250 (rpm)
